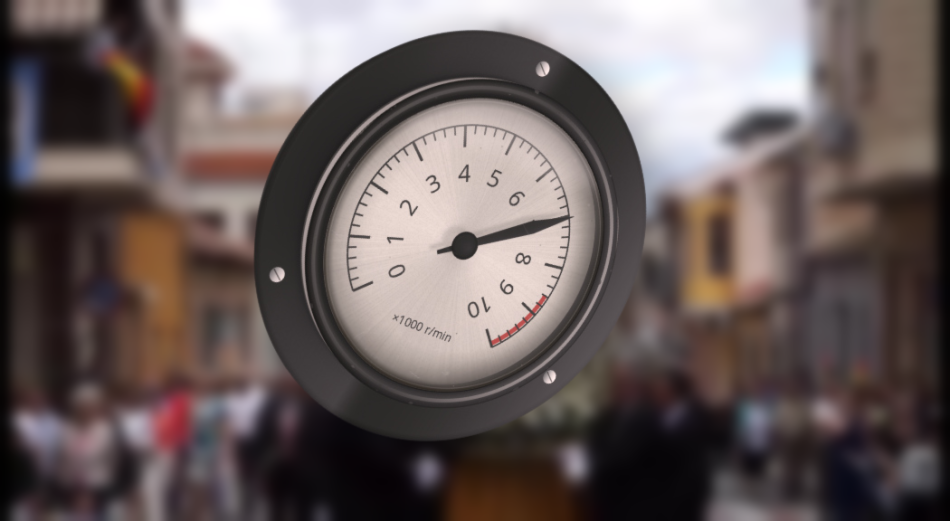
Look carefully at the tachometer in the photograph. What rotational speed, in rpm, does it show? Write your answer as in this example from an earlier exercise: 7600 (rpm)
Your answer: 7000 (rpm)
